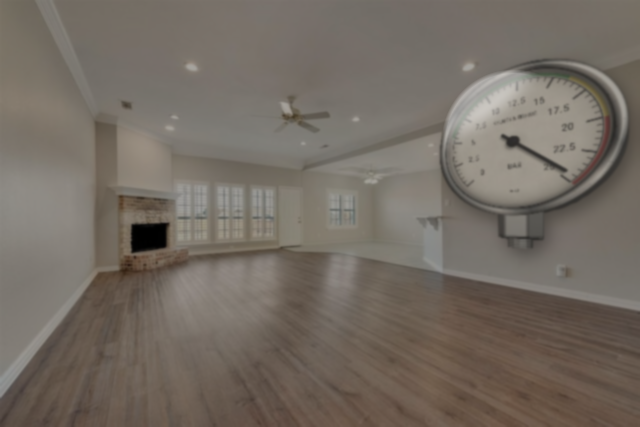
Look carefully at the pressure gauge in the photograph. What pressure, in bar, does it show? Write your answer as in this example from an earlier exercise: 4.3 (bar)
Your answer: 24.5 (bar)
